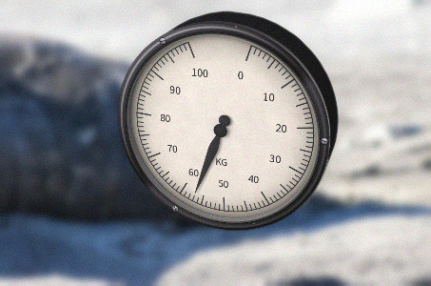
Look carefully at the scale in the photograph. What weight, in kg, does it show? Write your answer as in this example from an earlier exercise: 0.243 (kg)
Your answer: 57 (kg)
